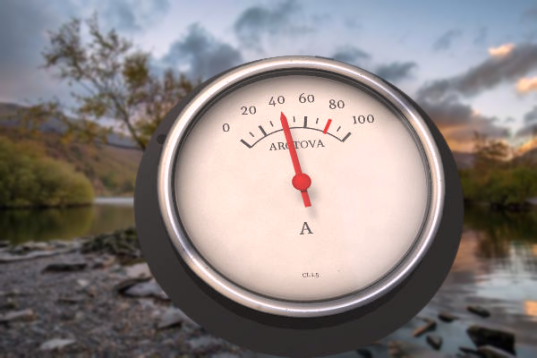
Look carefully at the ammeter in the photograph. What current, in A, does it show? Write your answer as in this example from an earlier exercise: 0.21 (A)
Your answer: 40 (A)
